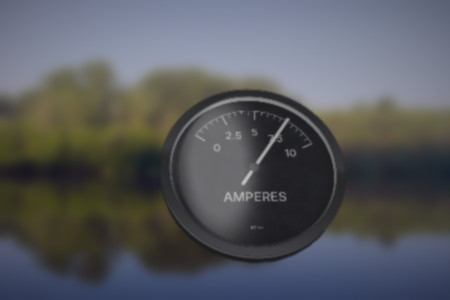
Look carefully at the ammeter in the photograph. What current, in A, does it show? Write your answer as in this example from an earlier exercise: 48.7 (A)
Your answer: 7.5 (A)
